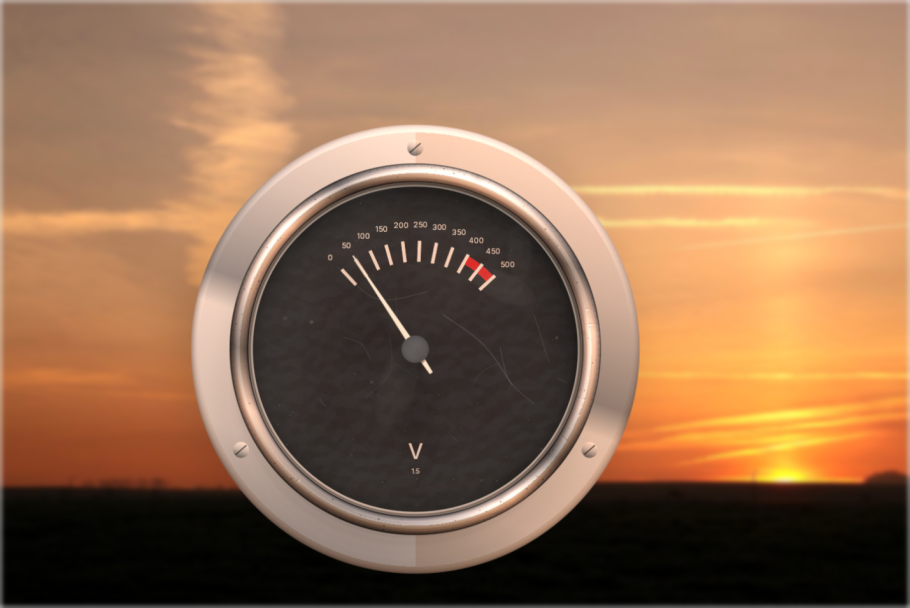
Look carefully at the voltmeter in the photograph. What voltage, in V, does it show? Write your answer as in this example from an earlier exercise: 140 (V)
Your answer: 50 (V)
